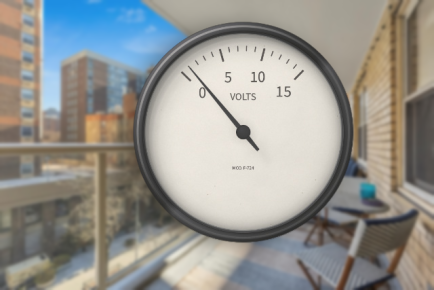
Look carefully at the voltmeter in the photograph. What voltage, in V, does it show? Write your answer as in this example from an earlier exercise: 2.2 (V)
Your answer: 1 (V)
